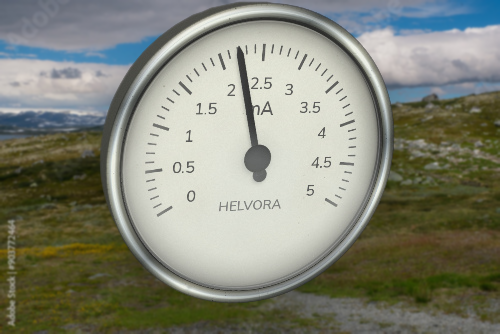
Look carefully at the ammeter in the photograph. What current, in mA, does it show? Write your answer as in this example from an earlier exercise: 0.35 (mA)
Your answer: 2.2 (mA)
